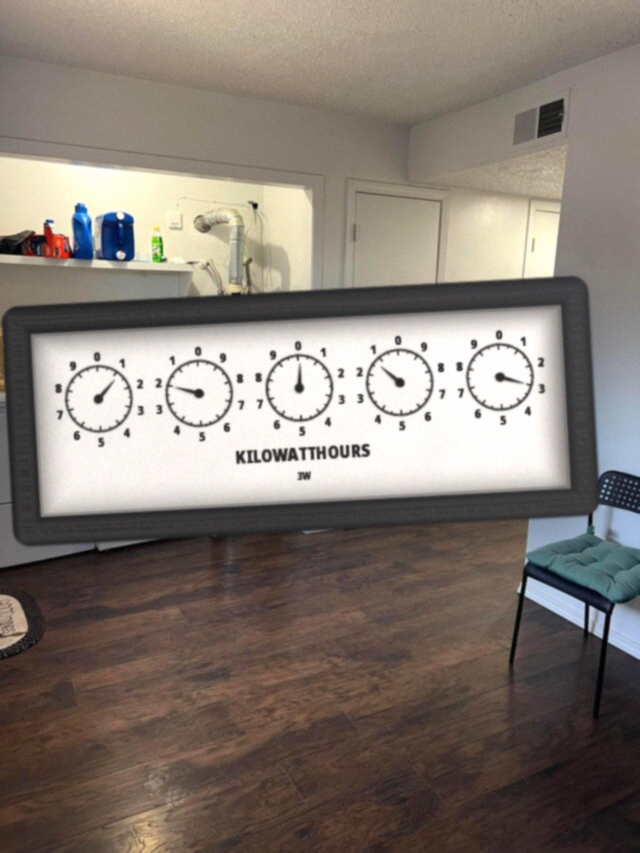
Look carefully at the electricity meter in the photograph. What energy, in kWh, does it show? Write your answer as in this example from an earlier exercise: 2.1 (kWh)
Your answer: 12013 (kWh)
